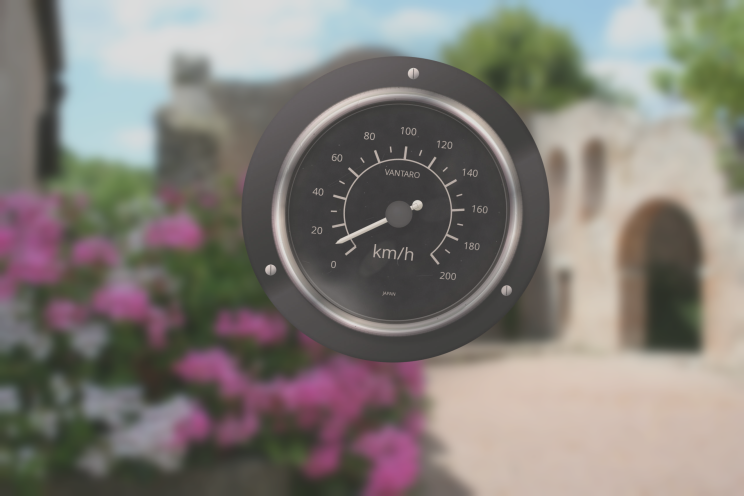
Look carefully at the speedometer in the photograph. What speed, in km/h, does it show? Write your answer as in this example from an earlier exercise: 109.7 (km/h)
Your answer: 10 (km/h)
